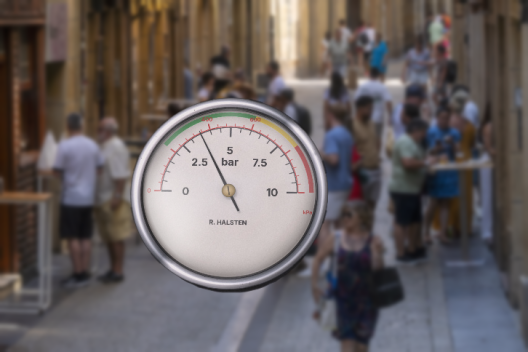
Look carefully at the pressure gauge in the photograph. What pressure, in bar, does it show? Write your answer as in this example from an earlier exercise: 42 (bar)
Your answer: 3.5 (bar)
